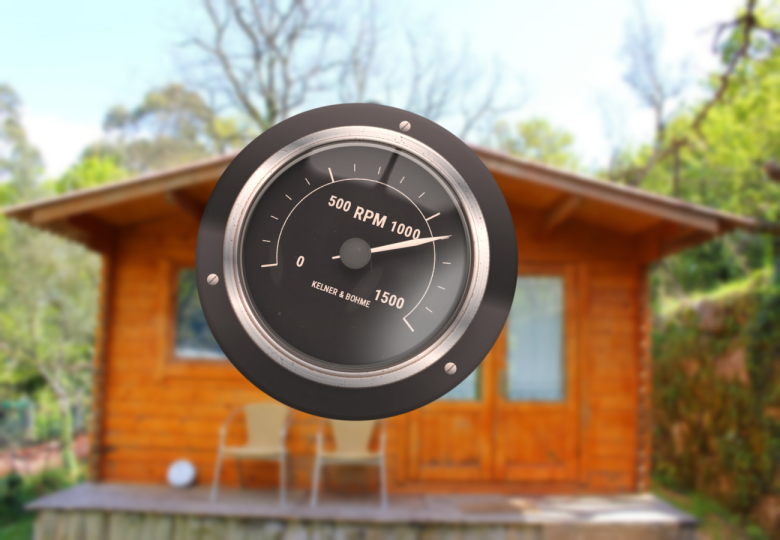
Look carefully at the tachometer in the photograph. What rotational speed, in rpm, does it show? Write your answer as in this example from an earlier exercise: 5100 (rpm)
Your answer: 1100 (rpm)
